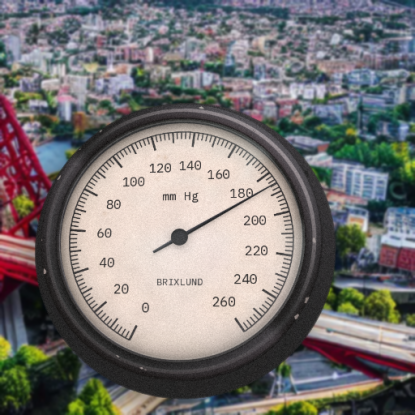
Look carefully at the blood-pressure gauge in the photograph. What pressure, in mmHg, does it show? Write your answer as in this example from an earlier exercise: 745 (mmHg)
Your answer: 186 (mmHg)
